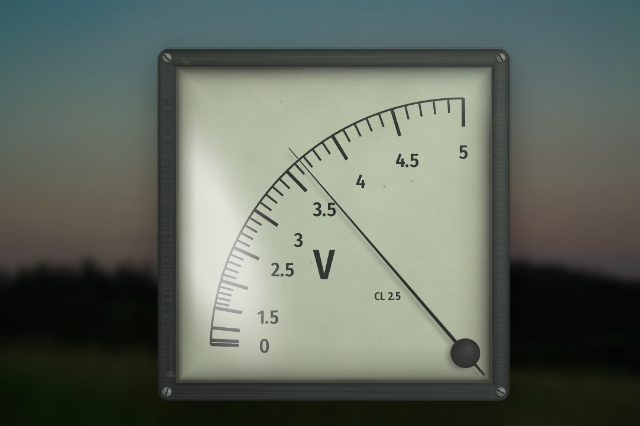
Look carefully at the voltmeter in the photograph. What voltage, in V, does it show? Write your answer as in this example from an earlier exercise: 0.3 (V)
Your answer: 3.65 (V)
